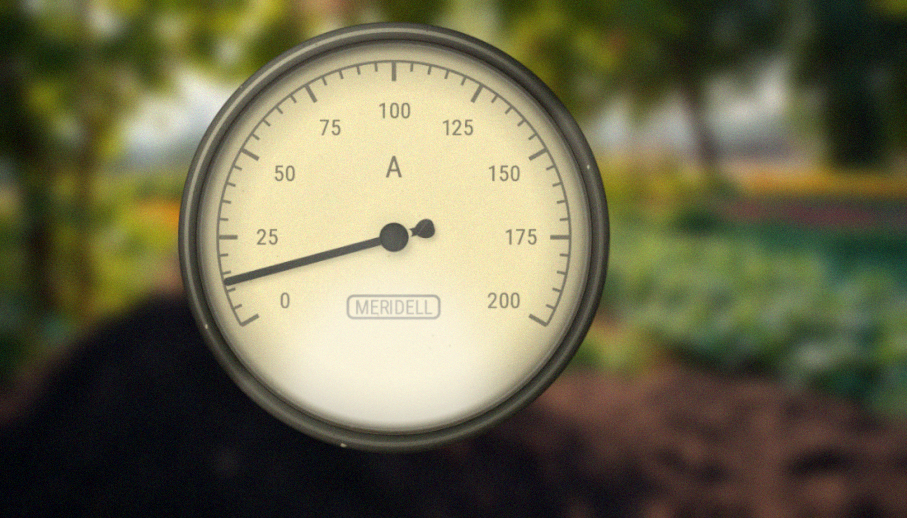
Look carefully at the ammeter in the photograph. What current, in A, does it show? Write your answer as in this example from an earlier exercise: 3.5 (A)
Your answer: 12.5 (A)
